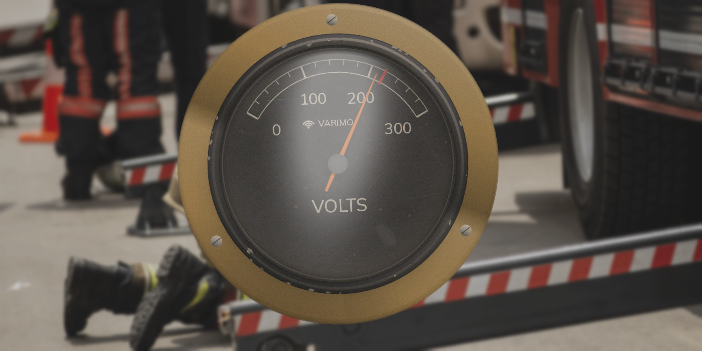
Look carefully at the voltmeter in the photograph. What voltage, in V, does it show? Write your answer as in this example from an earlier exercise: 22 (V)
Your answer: 210 (V)
